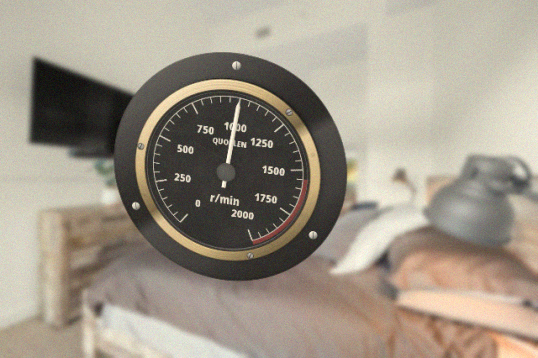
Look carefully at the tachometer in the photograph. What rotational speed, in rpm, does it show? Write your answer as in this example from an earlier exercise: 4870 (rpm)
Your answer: 1000 (rpm)
